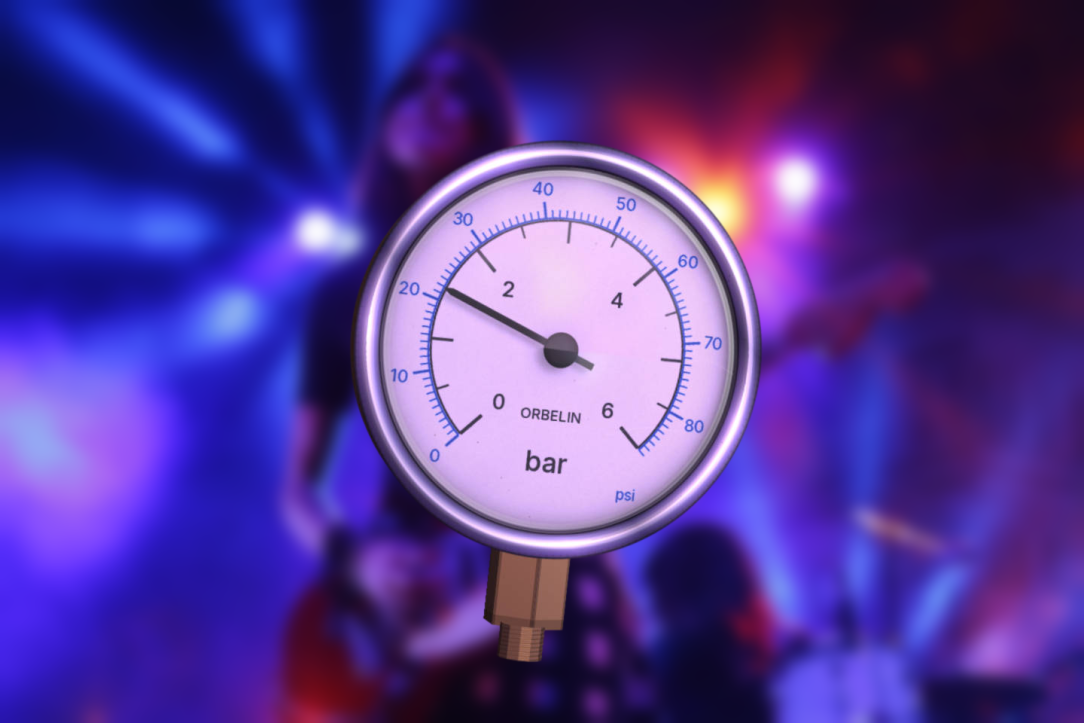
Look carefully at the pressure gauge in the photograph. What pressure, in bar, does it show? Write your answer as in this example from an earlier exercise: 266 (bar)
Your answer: 1.5 (bar)
